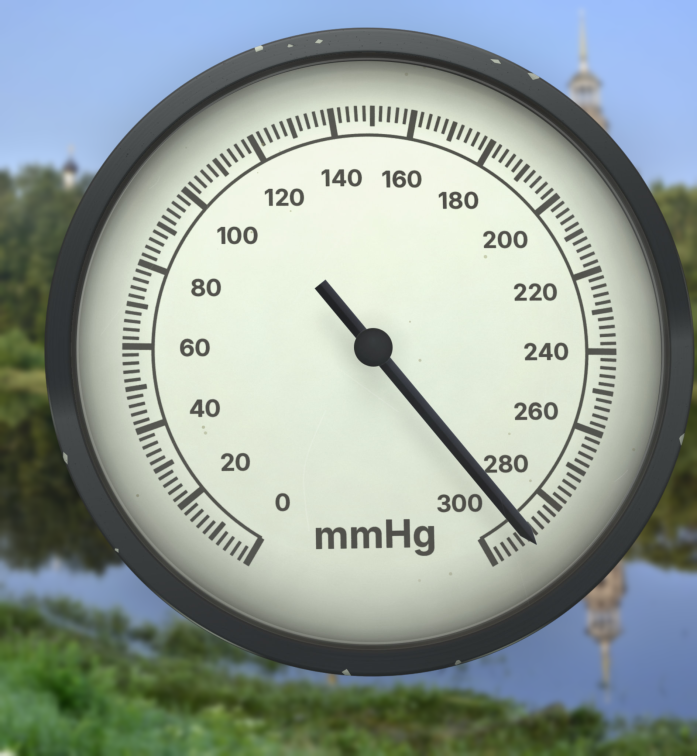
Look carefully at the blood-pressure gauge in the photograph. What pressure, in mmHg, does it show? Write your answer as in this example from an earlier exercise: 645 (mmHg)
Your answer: 290 (mmHg)
